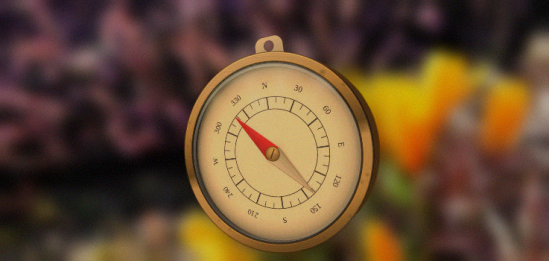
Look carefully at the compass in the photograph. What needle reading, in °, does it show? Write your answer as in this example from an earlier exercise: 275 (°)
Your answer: 320 (°)
